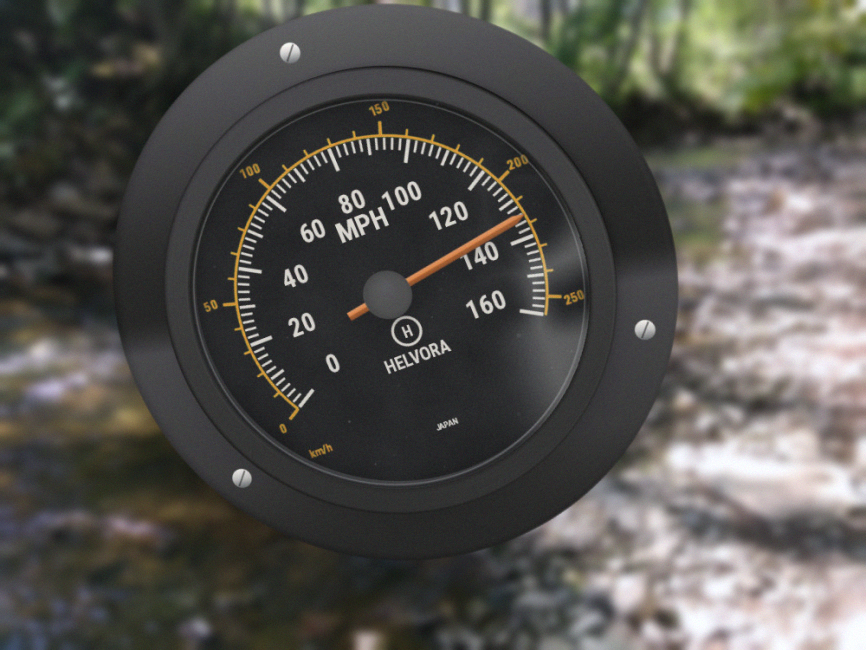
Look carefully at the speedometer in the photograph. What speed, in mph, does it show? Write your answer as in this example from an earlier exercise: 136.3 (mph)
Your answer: 134 (mph)
